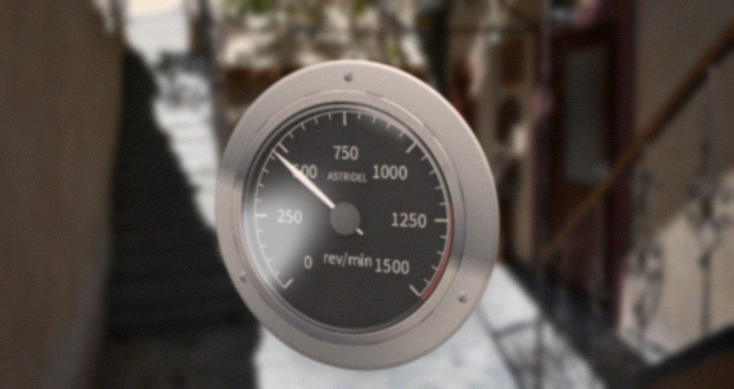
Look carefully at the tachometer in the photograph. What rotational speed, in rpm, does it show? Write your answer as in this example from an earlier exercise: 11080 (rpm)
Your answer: 475 (rpm)
